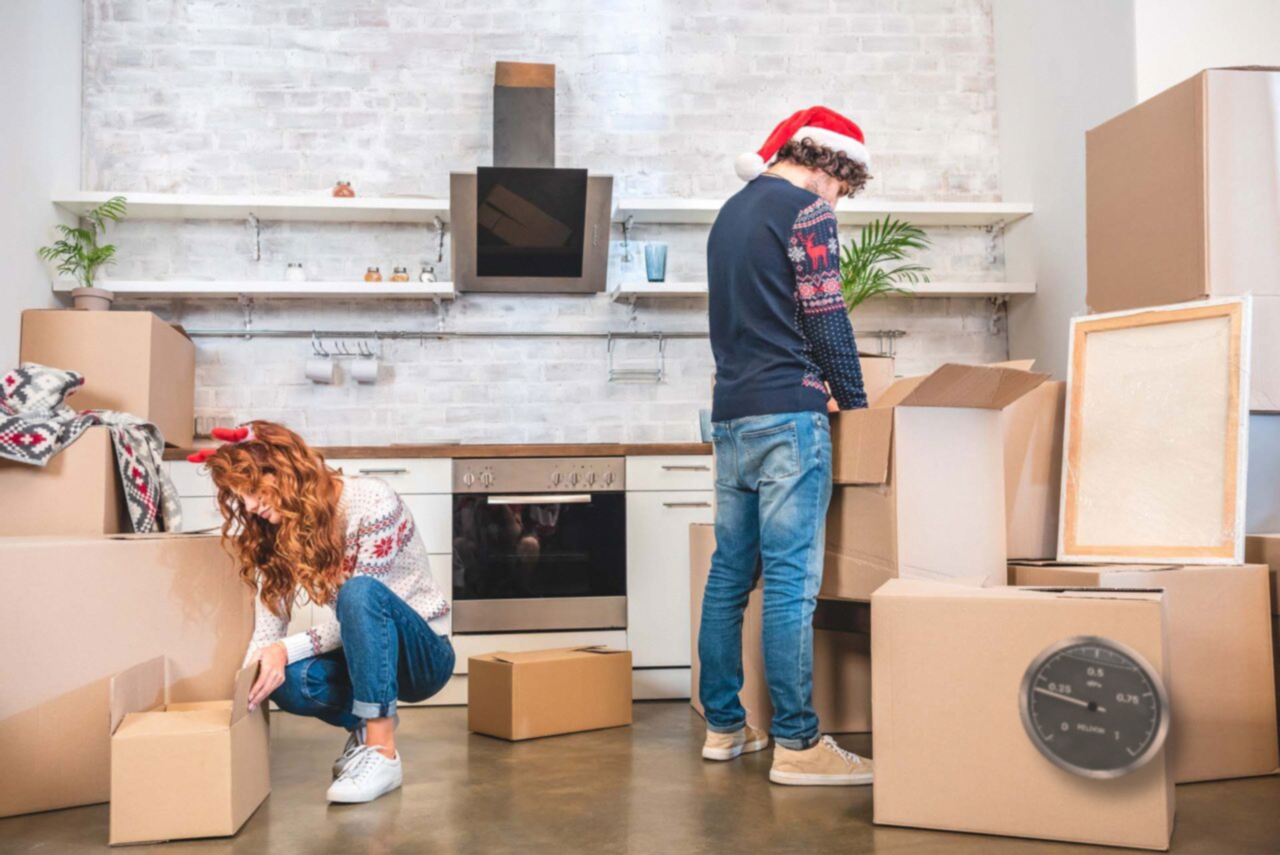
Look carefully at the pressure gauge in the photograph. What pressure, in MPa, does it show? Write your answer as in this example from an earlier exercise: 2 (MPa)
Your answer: 0.2 (MPa)
